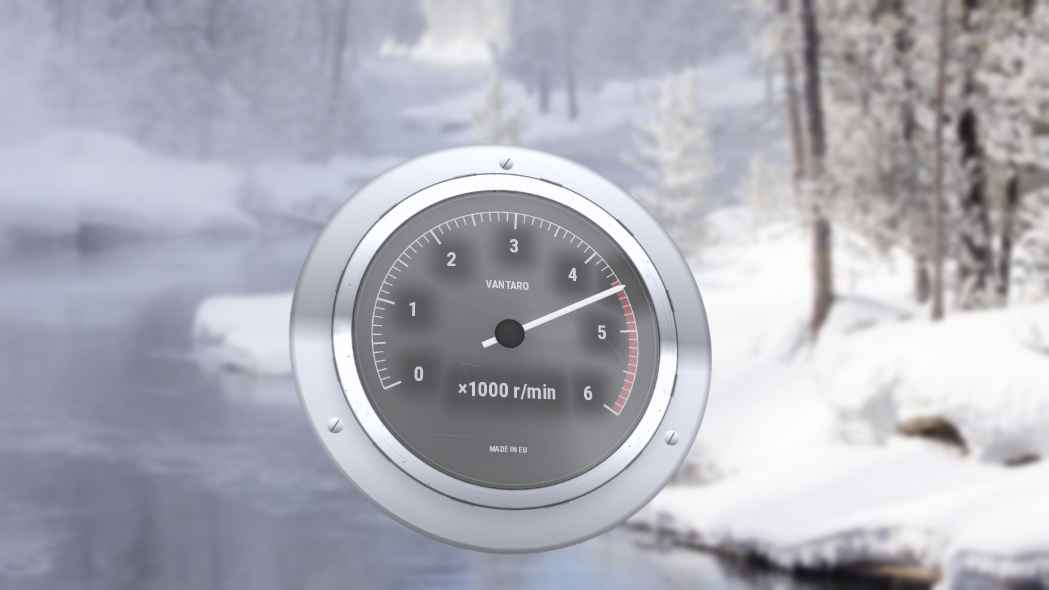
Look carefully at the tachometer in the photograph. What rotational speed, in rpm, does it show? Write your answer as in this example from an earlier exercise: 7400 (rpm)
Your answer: 4500 (rpm)
